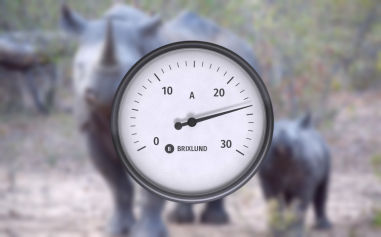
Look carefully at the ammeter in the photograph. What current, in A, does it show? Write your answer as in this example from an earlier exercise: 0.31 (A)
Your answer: 24 (A)
